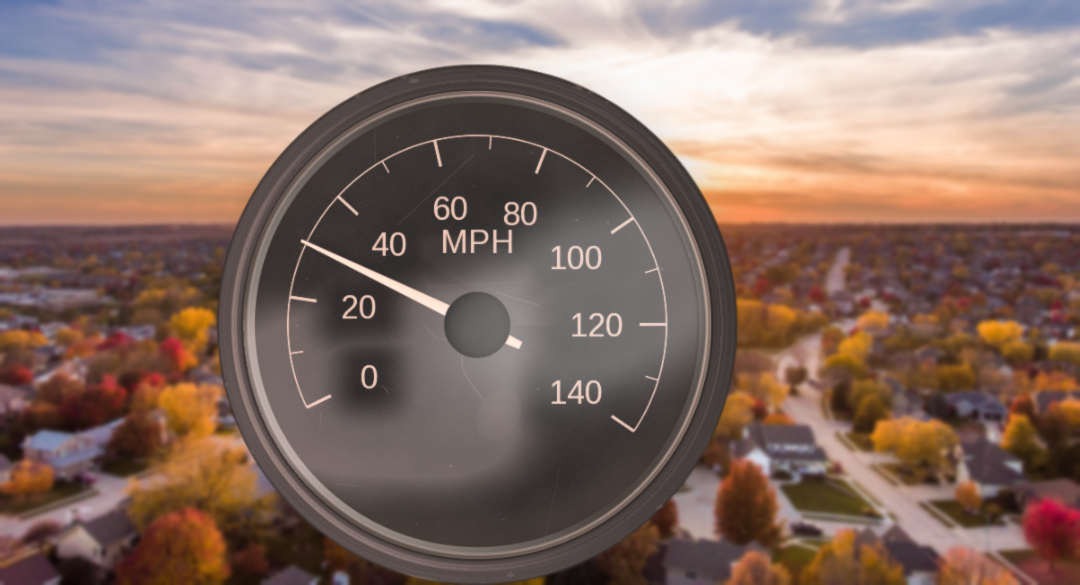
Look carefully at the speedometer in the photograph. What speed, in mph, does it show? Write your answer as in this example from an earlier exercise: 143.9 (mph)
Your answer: 30 (mph)
